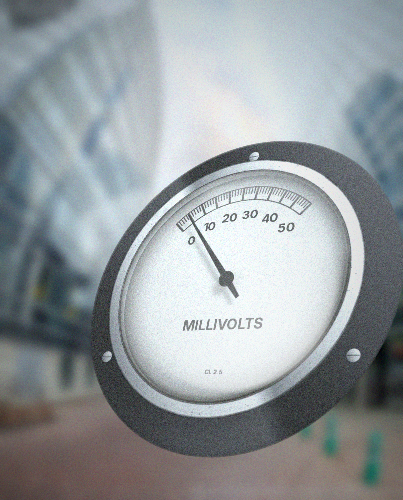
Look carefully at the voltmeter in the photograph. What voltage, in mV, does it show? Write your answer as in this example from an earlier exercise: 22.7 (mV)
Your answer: 5 (mV)
